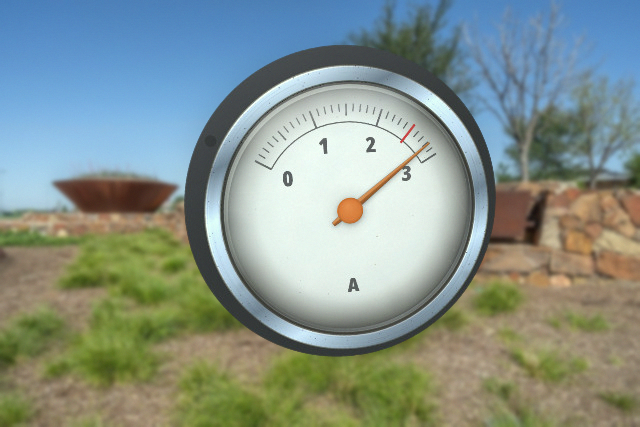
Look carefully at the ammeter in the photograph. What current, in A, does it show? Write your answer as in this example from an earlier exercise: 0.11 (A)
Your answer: 2.8 (A)
